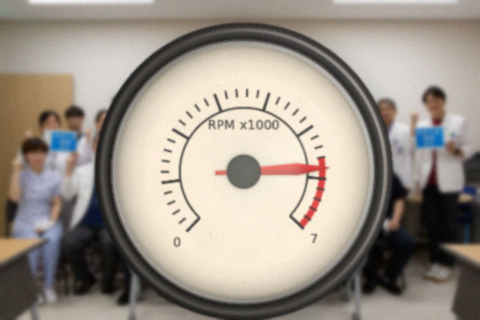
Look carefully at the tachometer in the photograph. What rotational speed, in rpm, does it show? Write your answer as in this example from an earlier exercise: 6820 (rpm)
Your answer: 5800 (rpm)
